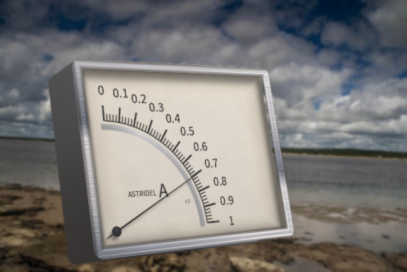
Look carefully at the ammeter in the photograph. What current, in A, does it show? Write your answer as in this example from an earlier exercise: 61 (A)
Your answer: 0.7 (A)
